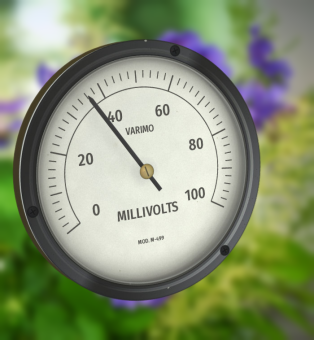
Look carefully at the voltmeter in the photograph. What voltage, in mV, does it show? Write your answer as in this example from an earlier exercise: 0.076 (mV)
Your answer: 36 (mV)
